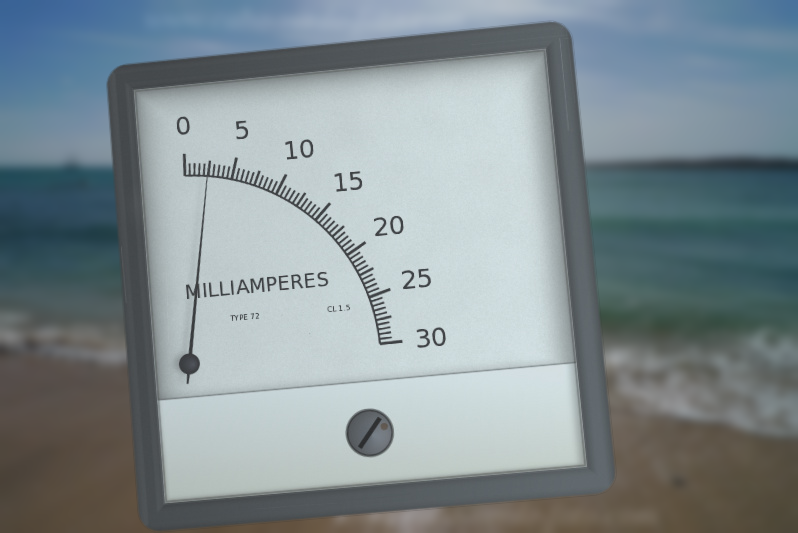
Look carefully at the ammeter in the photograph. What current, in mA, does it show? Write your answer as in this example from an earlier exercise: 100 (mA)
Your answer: 2.5 (mA)
